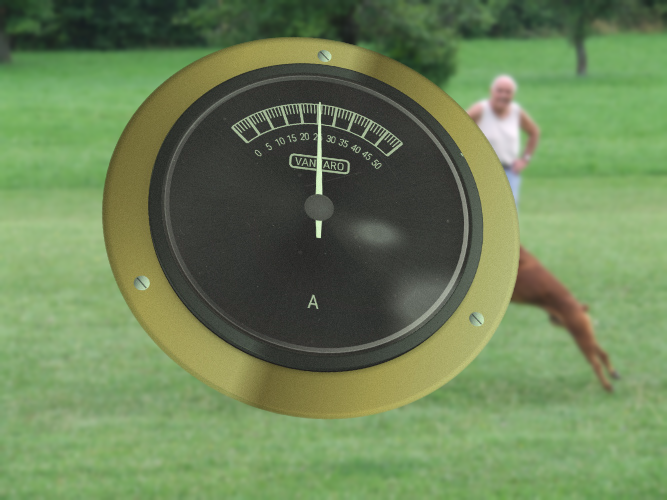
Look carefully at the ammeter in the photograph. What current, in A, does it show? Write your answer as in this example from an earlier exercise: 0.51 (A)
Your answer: 25 (A)
